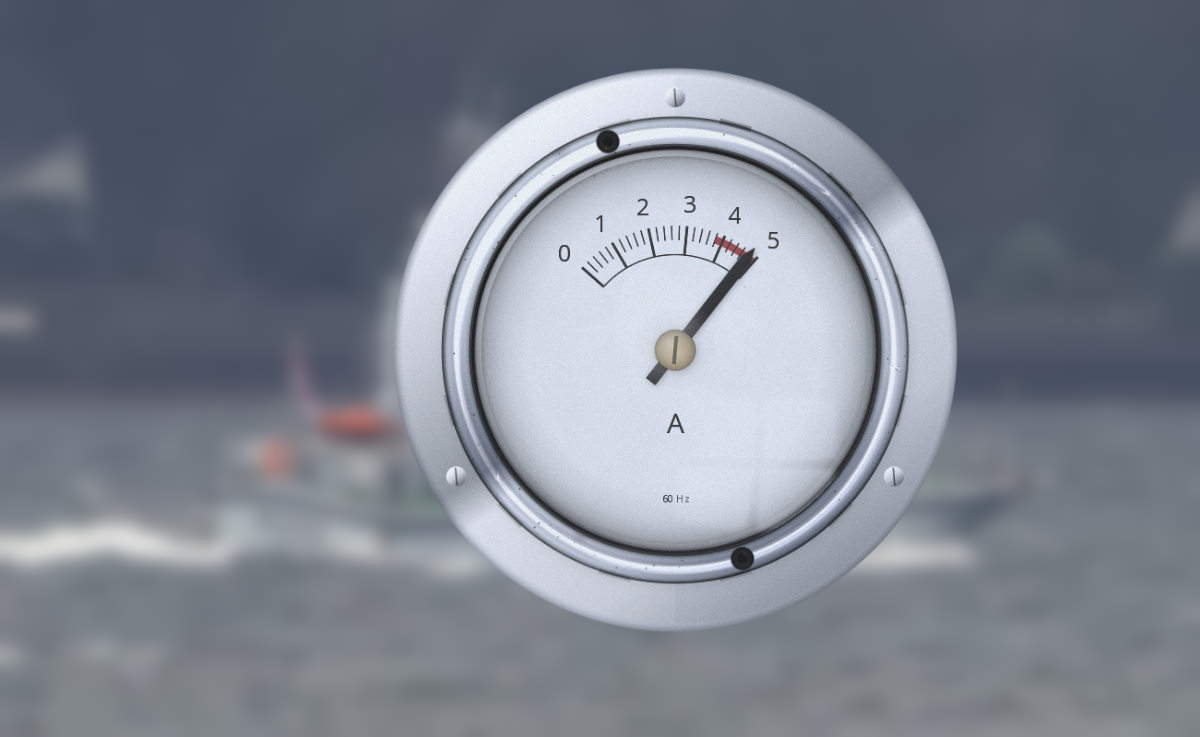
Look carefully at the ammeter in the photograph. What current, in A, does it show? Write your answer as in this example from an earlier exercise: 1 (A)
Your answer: 4.8 (A)
